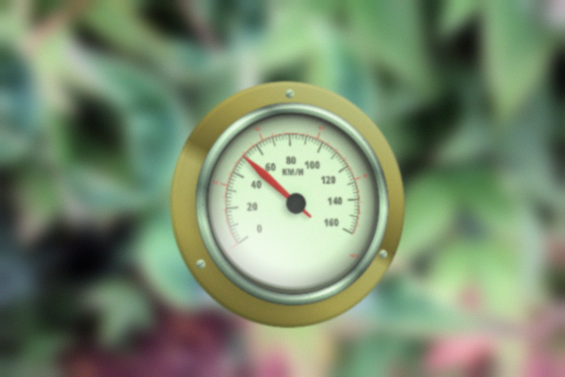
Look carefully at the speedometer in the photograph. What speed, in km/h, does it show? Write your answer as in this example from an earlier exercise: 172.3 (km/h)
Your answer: 50 (km/h)
